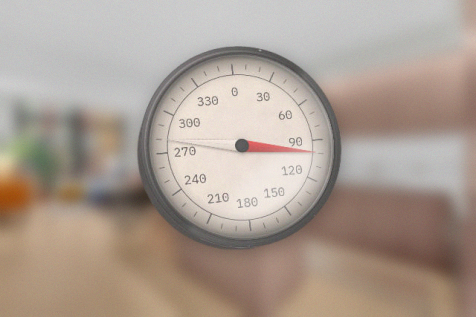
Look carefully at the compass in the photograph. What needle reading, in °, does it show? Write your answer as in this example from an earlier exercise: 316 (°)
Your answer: 100 (°)
